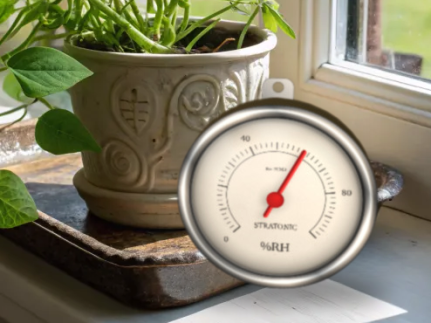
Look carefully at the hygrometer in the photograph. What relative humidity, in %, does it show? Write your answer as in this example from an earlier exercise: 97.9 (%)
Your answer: 60 (%)
